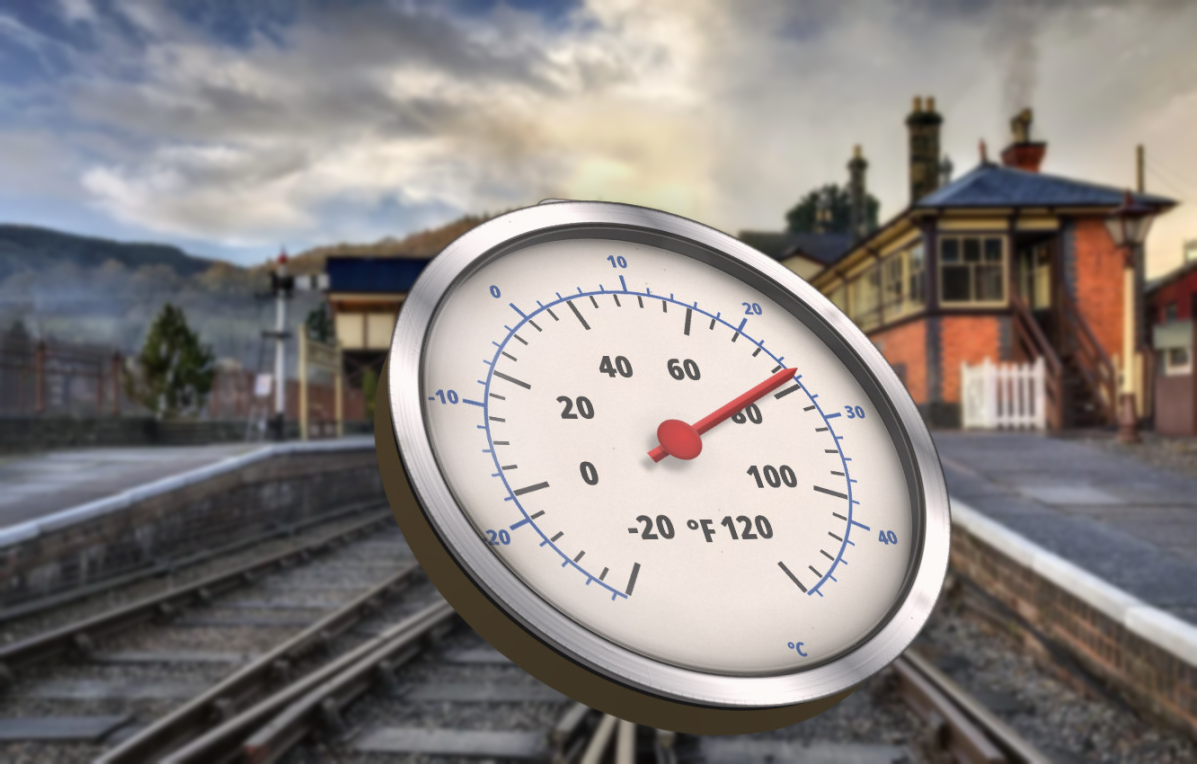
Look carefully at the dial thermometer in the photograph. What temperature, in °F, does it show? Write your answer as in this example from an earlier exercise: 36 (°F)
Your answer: 78 (°F)
